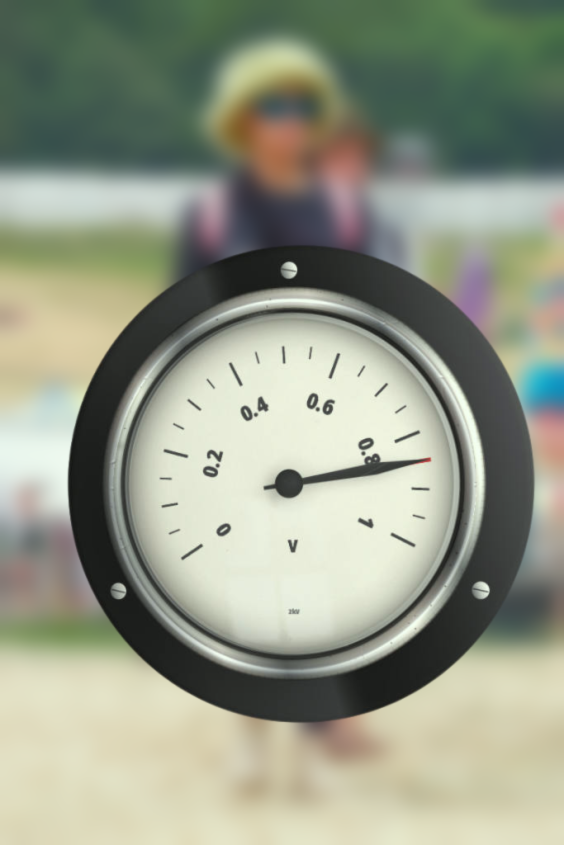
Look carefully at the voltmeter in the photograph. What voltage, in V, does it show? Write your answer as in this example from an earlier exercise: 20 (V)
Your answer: 0.85 (V)
